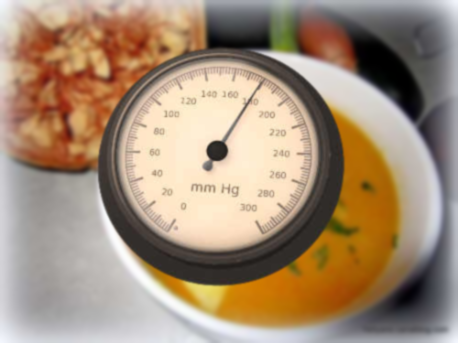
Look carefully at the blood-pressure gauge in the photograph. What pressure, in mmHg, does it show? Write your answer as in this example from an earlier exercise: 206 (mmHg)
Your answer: 180 (mmHg)
